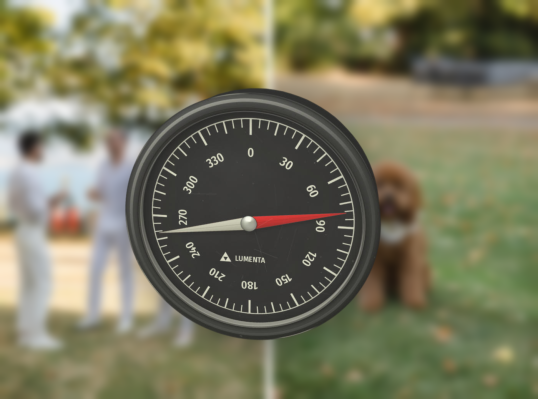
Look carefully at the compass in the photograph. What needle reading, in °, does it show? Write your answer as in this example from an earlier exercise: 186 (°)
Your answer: 80 (°)
